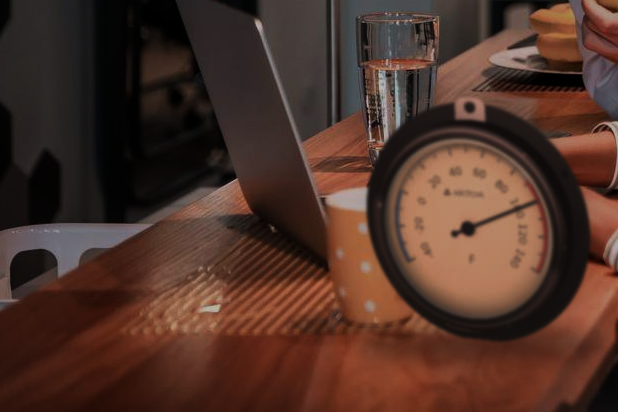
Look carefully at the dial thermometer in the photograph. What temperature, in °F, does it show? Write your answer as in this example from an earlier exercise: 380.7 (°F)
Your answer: 100 (°F)
